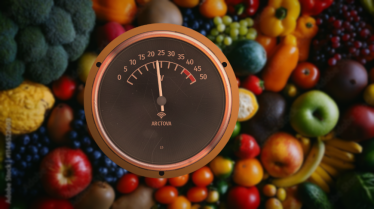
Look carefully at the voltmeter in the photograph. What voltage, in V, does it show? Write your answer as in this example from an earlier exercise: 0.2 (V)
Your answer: 22.5 (V)
